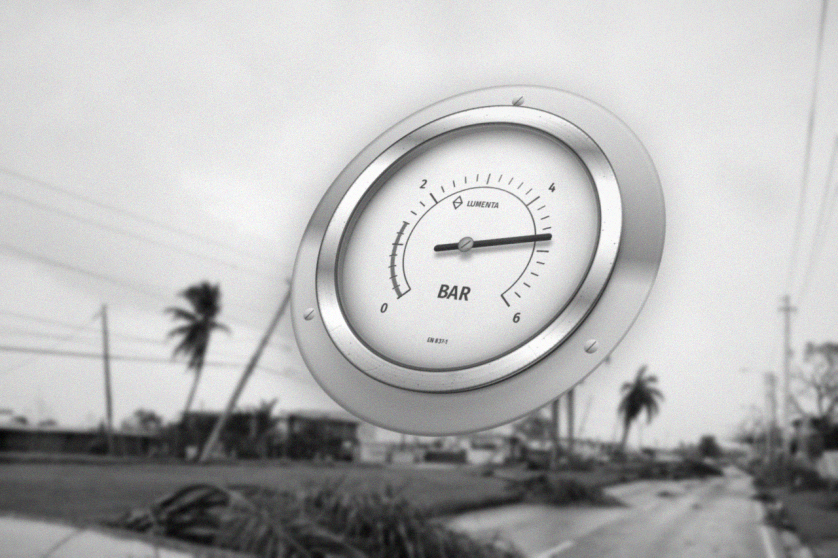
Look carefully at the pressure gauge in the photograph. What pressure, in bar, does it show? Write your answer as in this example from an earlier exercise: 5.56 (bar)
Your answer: 4.8 (bar)
